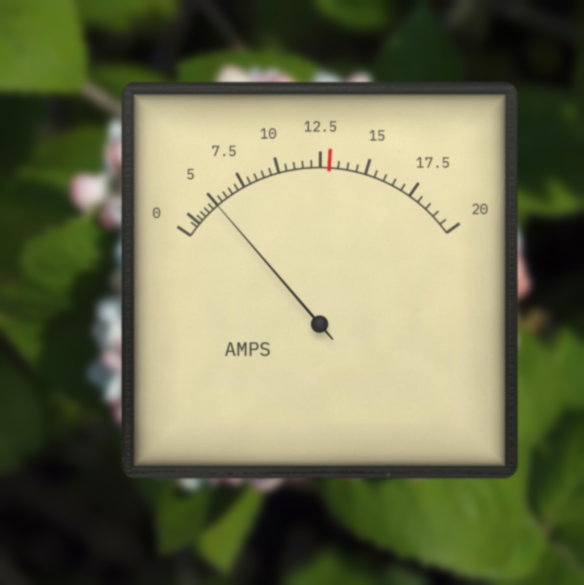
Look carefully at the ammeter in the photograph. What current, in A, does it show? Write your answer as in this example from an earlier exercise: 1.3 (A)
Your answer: 5 (A)
